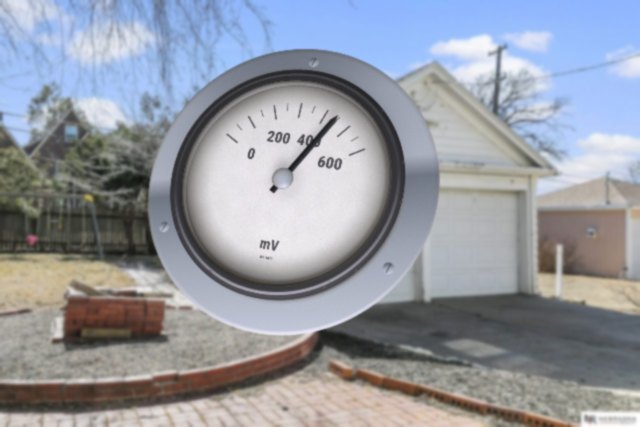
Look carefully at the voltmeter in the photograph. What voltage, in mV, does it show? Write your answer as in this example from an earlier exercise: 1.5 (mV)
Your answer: 450 (mV)
